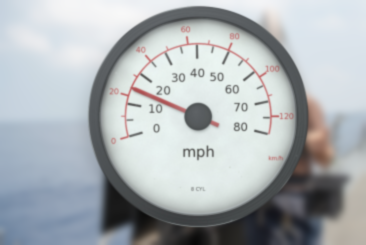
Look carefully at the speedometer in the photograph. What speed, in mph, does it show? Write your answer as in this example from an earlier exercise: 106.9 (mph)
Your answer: 15 (mph)
